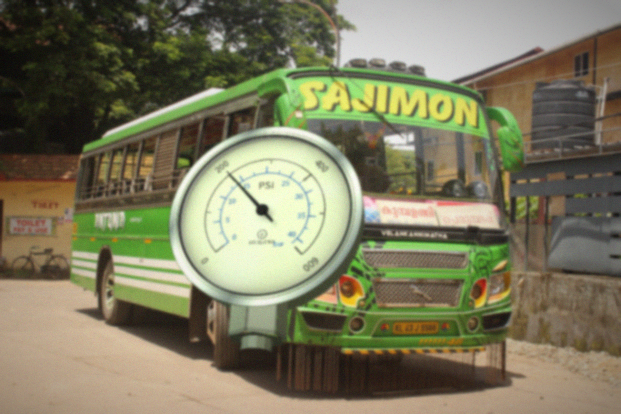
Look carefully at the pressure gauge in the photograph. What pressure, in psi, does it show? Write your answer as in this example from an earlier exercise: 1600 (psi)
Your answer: 200 (psi)
